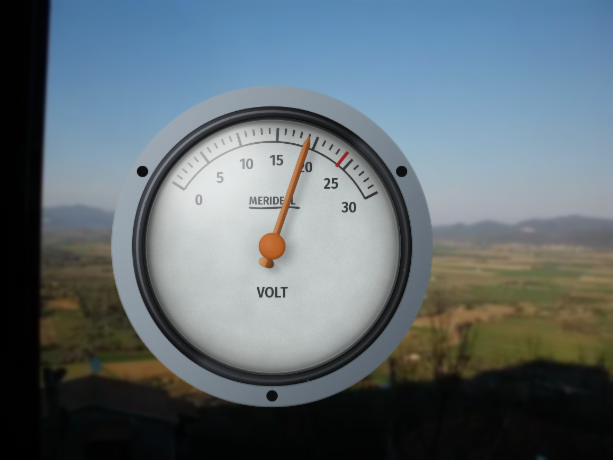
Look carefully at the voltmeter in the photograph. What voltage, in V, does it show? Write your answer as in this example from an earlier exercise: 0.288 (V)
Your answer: 19 (V)
